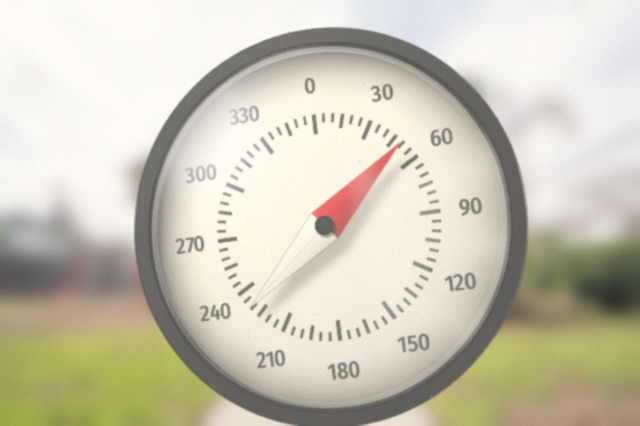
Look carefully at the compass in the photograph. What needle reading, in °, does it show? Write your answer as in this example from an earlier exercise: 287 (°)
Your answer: 50 (°)
